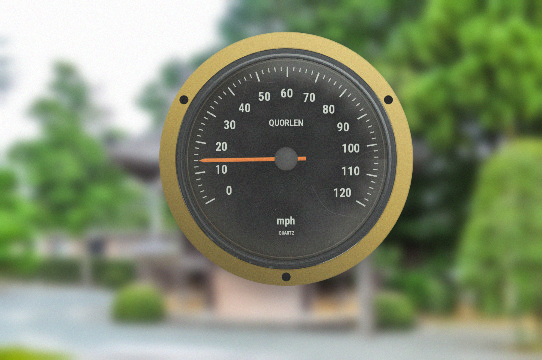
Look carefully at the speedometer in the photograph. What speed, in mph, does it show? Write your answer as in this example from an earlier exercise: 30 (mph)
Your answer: 14 (mph)
